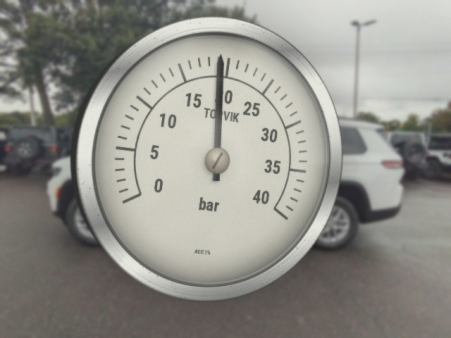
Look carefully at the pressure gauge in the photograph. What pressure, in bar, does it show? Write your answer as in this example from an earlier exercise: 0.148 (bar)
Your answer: 19 (bar)
